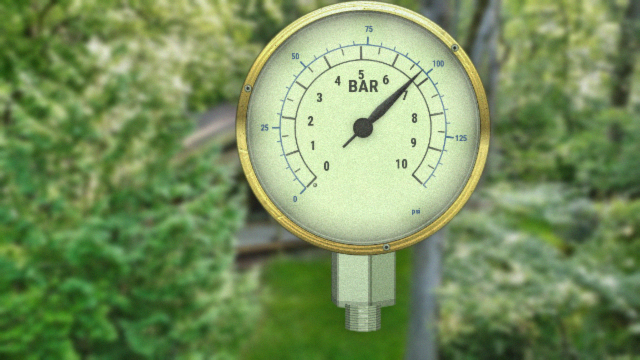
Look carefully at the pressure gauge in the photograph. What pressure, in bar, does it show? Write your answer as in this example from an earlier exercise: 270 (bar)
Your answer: 6.75 (bar)
